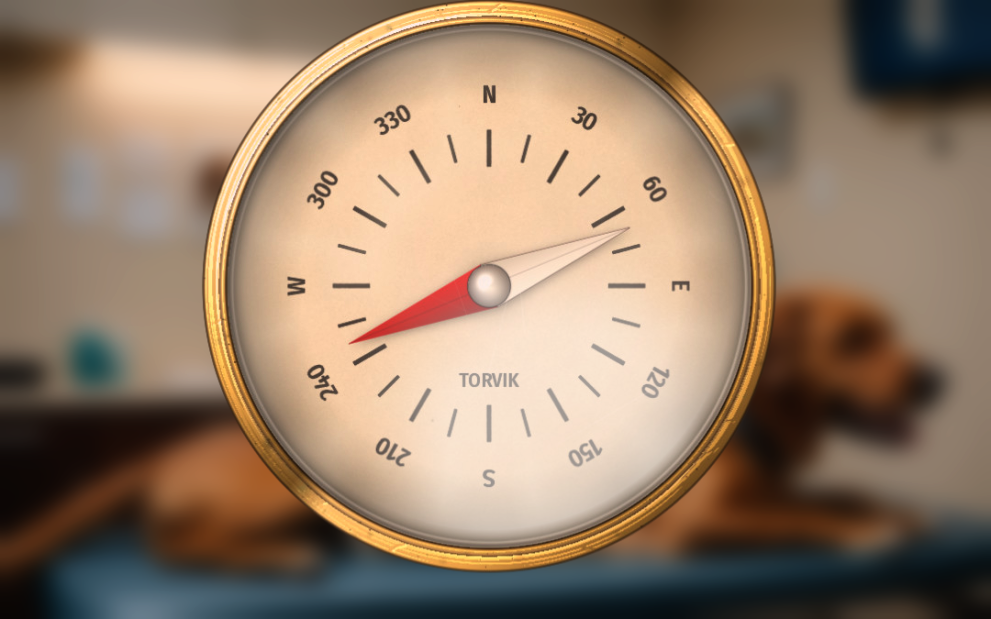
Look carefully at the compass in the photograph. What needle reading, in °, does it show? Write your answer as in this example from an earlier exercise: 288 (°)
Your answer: 247.5 (°)
